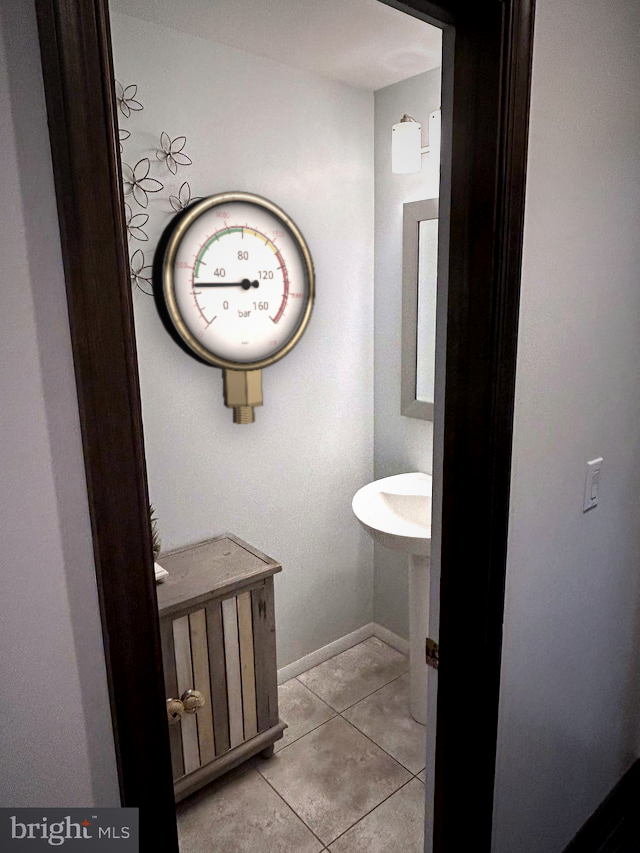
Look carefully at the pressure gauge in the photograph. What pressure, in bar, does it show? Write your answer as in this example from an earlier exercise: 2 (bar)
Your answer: 25 (bar)
